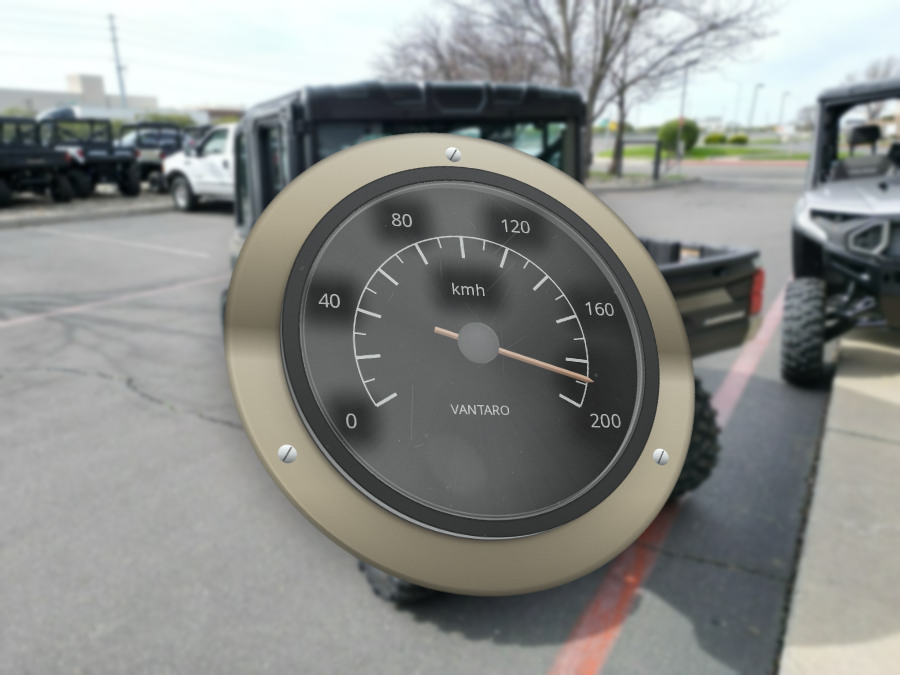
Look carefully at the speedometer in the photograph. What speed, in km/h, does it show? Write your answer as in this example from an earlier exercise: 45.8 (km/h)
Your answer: 190 (km/h)
